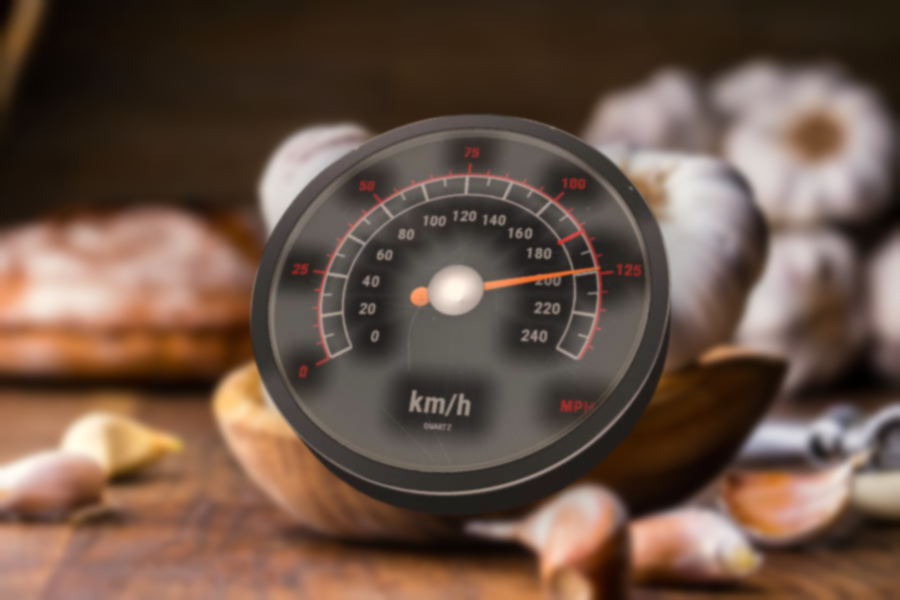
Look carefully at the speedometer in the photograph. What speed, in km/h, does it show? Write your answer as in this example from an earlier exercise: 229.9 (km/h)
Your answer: 200 (km/h)
